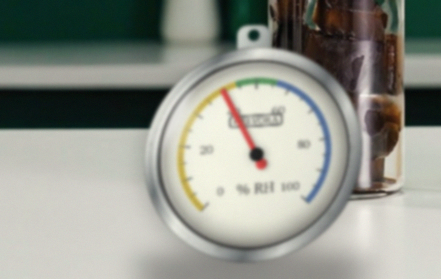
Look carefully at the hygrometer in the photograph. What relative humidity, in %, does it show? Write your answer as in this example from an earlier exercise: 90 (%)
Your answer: 40 (%)
